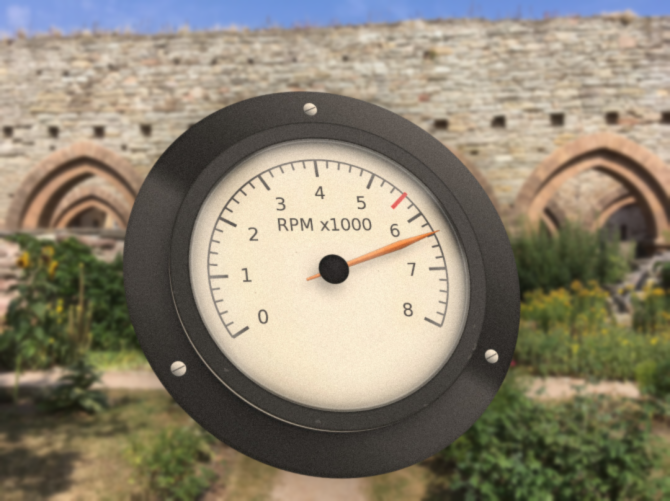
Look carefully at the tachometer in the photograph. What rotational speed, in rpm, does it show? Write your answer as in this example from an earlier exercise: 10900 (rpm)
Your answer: 6400 (rpm)
